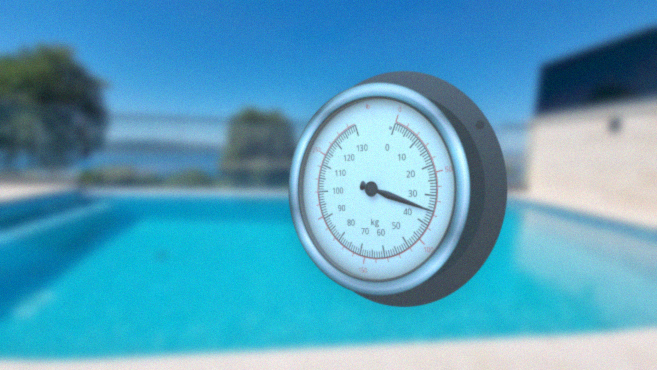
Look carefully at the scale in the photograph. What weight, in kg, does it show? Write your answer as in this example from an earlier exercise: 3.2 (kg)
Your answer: 35 (kg)
